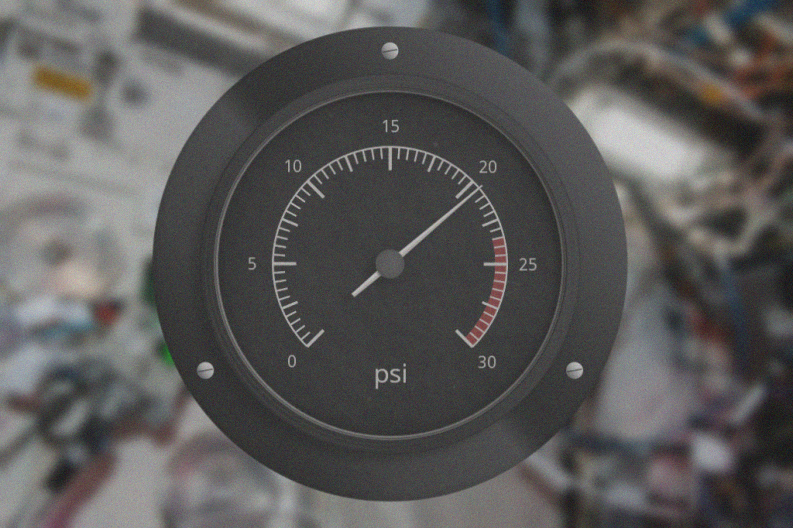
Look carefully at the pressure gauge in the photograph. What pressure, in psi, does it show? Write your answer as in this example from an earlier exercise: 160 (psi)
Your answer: 20.5 (psi)
